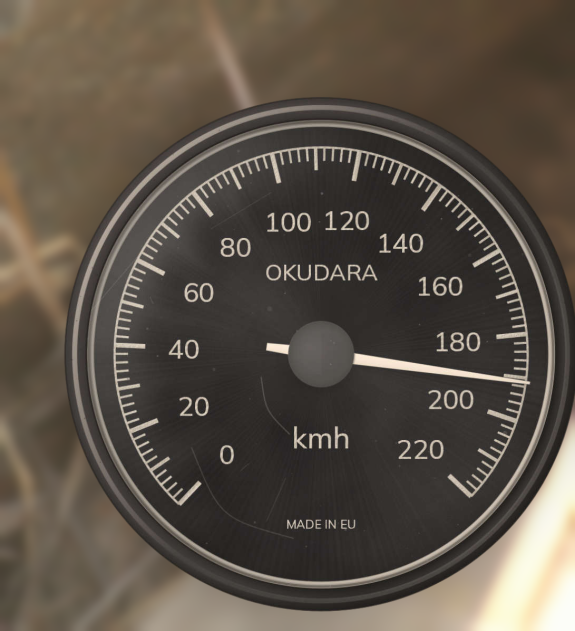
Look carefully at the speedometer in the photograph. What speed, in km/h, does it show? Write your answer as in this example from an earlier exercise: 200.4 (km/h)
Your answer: 191 (km/h)
